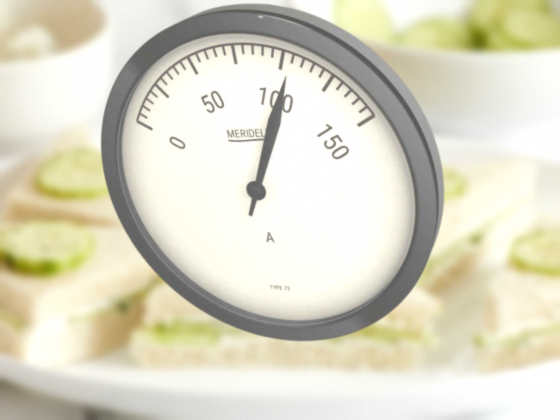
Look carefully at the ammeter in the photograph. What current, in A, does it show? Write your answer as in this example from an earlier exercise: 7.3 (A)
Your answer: 105 (A)
